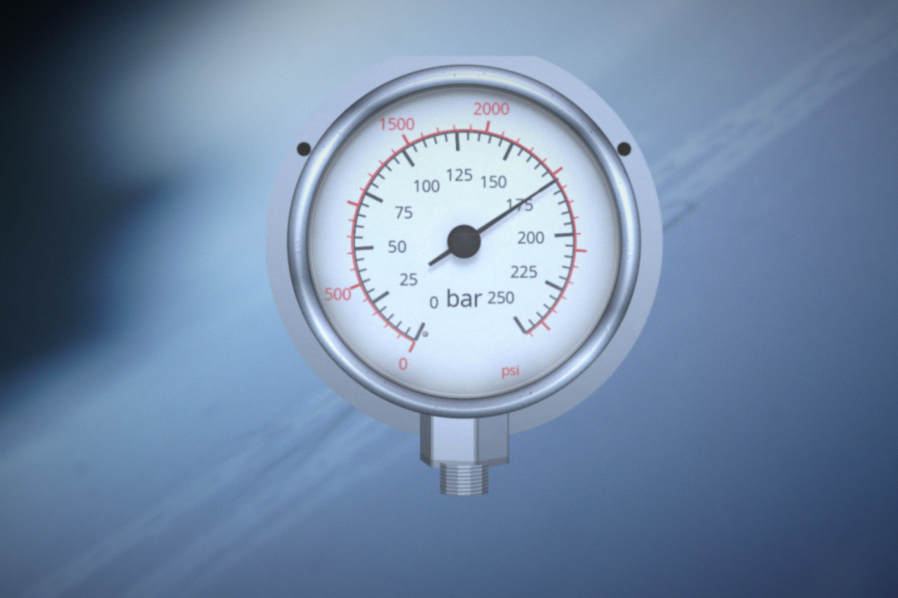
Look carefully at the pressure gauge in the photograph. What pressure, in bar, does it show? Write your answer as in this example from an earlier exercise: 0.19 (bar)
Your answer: 175 (bar)
